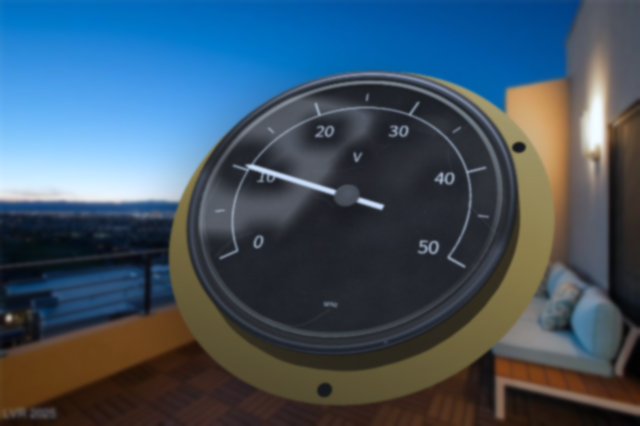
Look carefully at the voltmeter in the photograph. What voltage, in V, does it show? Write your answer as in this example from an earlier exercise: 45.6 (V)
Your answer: 10 (V)
